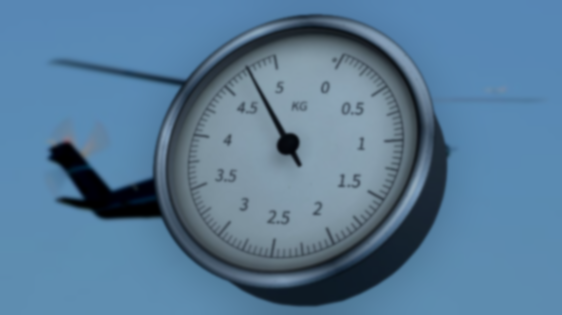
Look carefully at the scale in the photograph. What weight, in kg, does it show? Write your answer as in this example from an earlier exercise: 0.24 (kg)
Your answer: 4.75 (kg)
